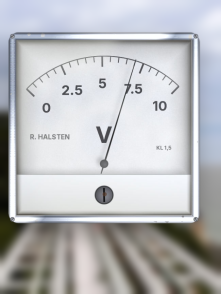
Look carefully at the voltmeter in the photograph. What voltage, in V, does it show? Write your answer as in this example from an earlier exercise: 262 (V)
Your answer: 7 (V)
